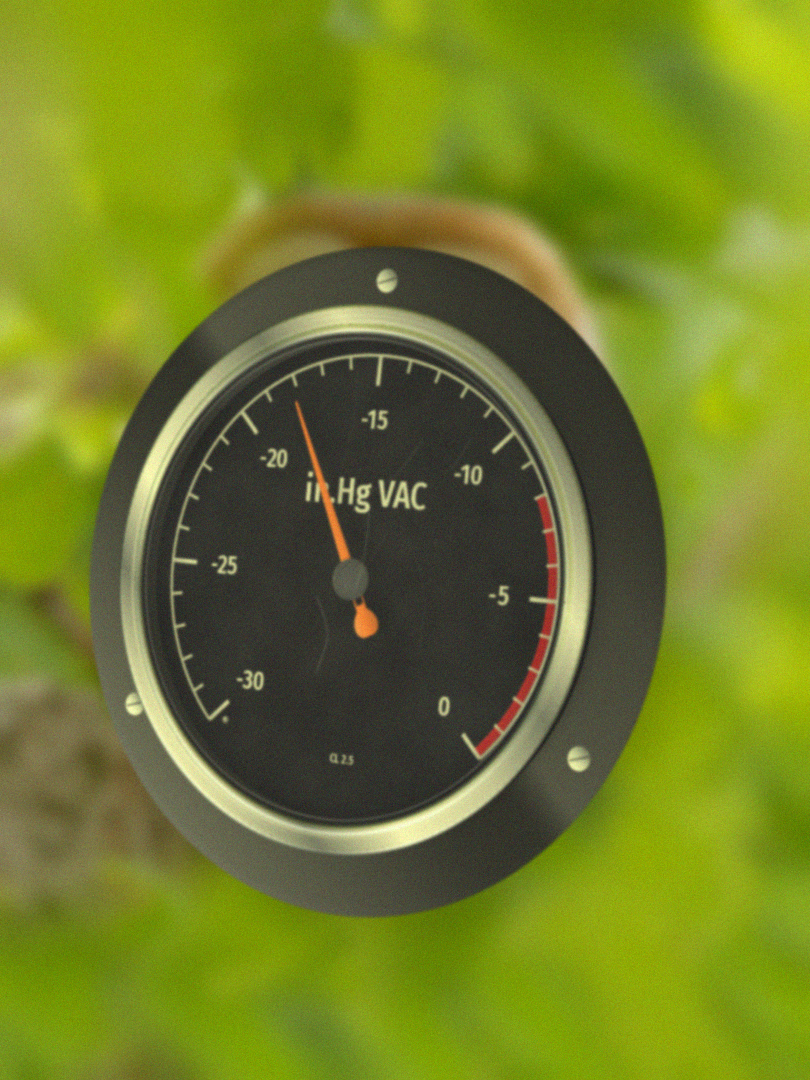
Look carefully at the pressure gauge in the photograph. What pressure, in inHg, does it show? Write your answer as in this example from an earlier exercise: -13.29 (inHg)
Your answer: -18 (inHg)
